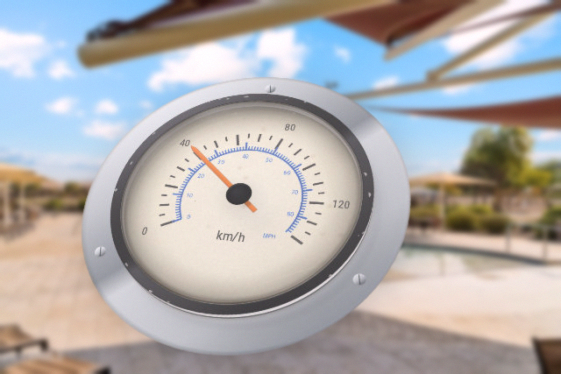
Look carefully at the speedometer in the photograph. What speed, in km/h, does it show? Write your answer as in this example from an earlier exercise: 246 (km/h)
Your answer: 40 (km/h)
